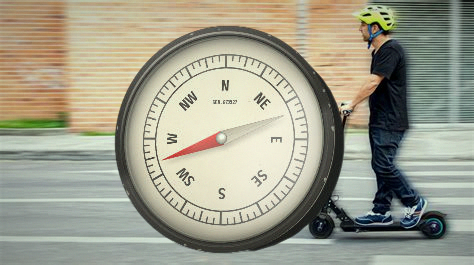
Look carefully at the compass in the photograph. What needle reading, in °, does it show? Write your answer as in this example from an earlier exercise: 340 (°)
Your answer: 250 (°)
